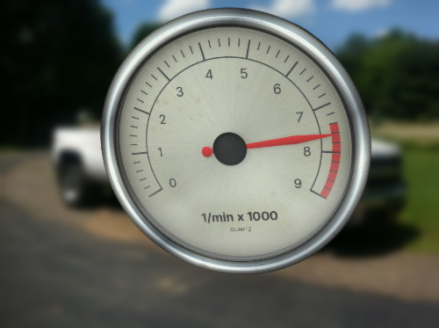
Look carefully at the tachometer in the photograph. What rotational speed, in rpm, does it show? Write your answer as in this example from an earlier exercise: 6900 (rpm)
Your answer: 7600 (rpm)
